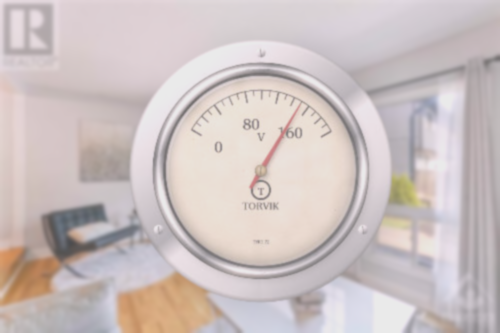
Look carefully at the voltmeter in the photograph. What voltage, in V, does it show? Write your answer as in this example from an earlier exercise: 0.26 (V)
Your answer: 150 (V)
